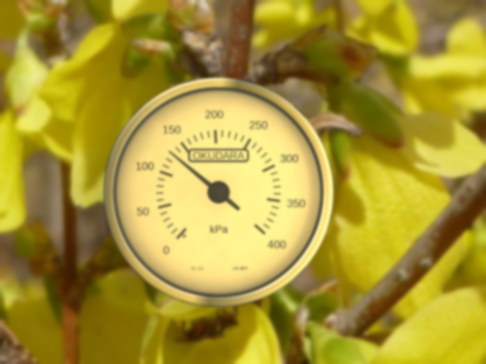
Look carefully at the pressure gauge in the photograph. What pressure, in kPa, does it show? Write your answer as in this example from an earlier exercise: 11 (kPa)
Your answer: 130 (kPa)
